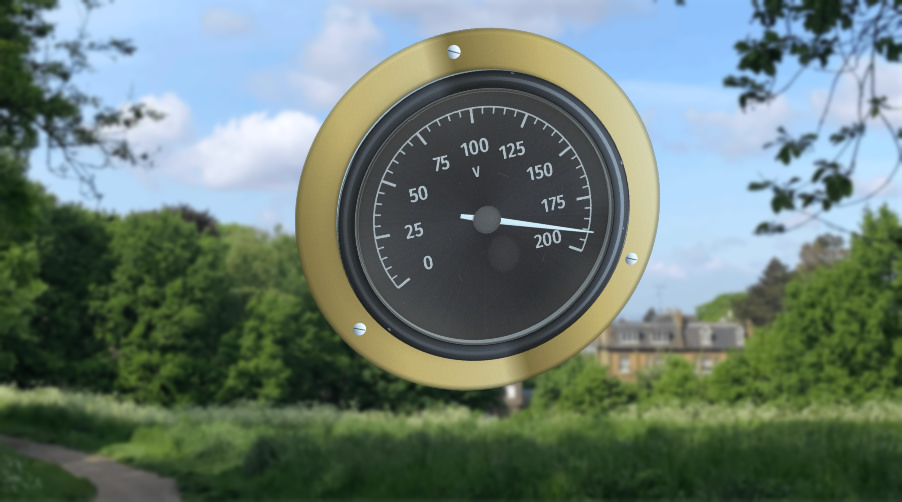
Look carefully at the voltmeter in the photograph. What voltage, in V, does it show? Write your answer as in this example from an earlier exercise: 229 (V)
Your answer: 190 (V)
